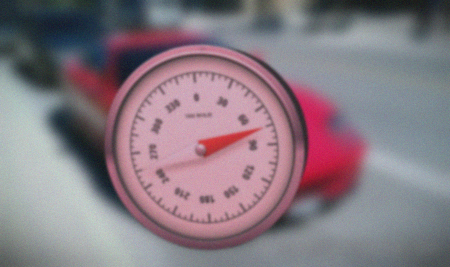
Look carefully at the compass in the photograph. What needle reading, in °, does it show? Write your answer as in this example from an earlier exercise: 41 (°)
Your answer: 75 (°)
